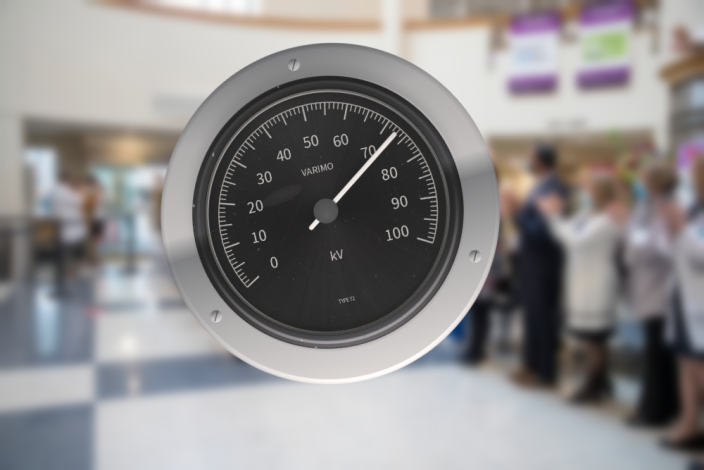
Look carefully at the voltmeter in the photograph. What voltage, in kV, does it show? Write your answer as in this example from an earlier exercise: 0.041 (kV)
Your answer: 73 (kV)
